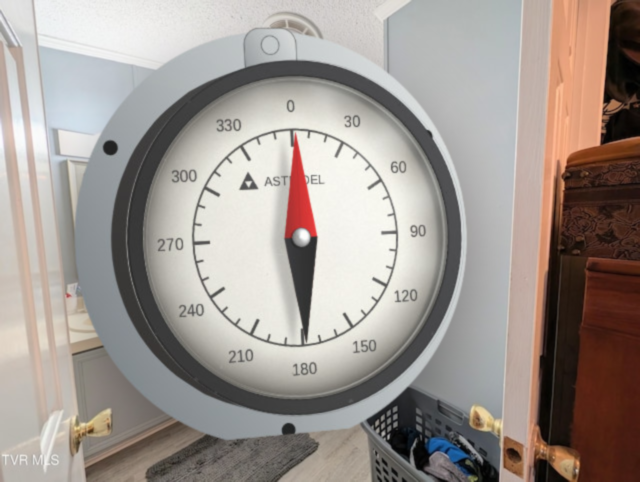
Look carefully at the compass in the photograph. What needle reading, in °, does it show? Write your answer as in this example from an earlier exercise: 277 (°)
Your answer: 0 (°)
